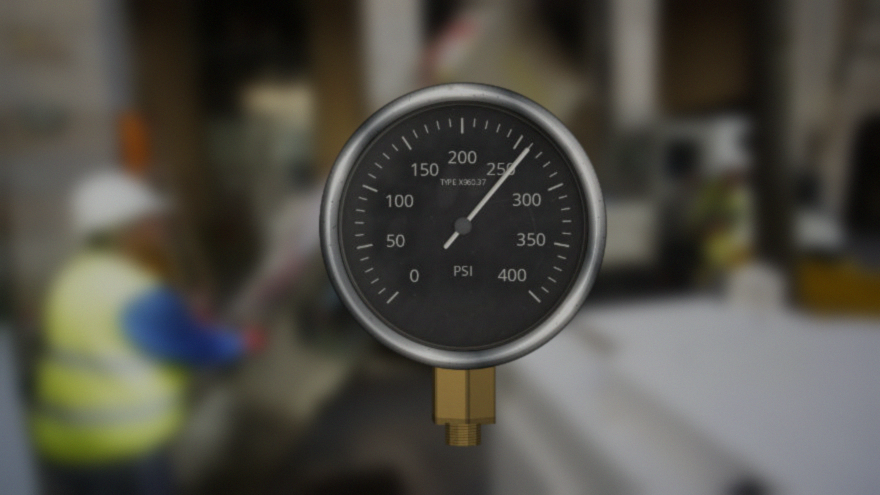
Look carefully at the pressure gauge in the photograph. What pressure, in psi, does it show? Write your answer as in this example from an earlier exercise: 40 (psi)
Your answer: 260 (psi)
